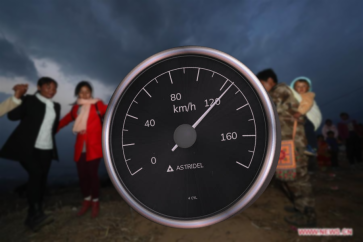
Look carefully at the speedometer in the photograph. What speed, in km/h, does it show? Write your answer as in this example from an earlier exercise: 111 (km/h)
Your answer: 125 (km/h)
